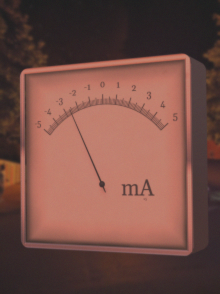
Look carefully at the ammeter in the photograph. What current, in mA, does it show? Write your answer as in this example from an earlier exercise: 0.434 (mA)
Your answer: -2.5 (mA)
